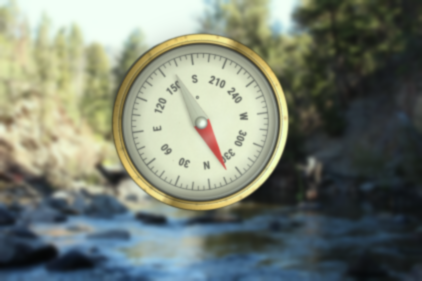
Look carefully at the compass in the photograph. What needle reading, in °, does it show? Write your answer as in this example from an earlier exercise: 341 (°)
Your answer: 340 (°)
